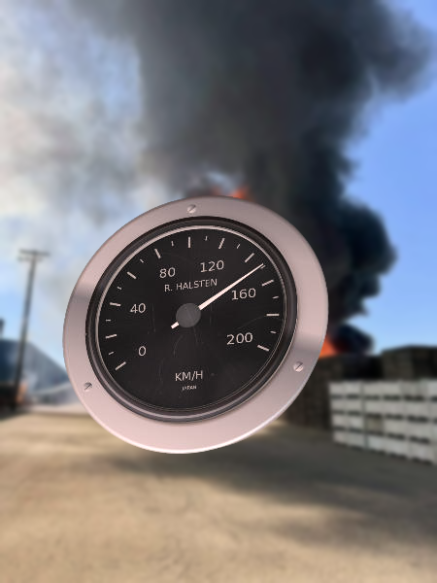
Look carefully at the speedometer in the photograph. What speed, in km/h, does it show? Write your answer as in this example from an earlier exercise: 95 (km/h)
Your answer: 150 (km/h)
